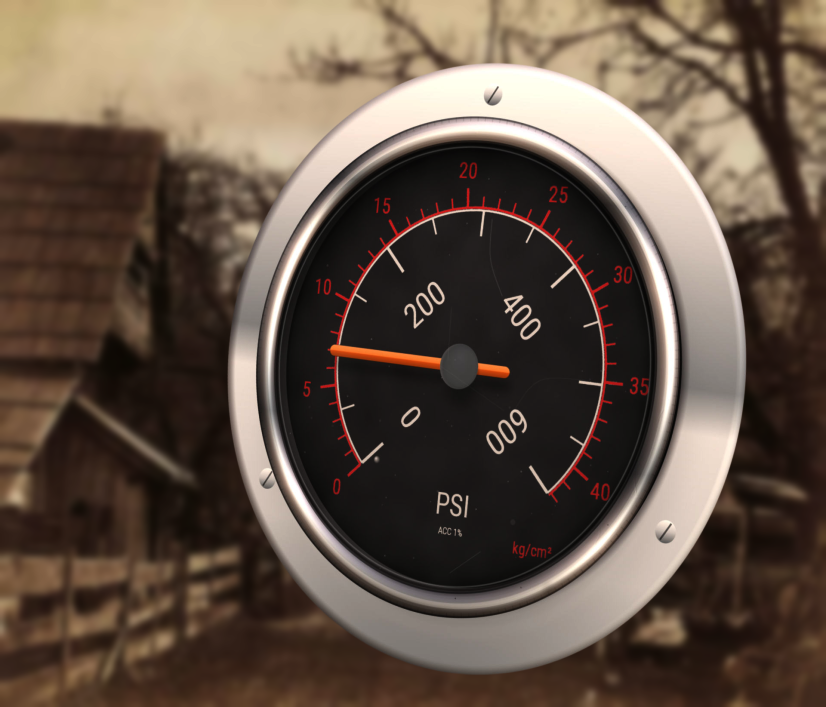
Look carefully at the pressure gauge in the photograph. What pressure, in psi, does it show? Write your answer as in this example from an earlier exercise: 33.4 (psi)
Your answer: 100 (psi)
